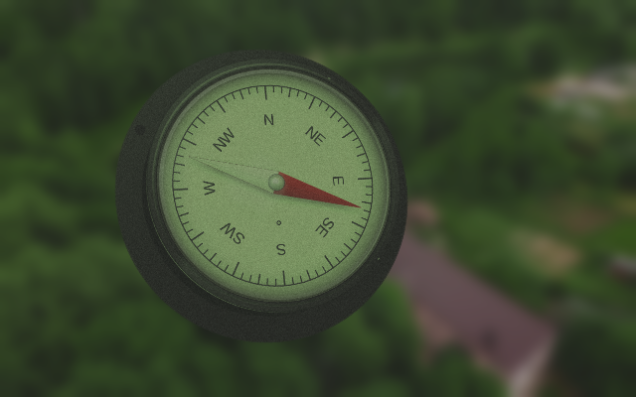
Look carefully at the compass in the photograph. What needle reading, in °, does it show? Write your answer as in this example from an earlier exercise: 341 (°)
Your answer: 110 (°)
